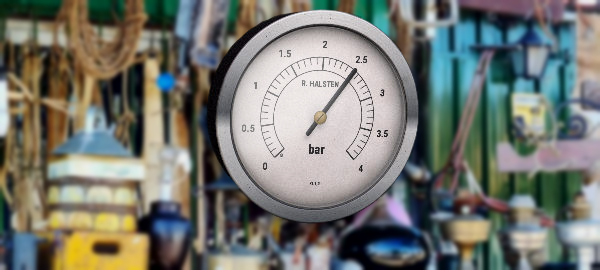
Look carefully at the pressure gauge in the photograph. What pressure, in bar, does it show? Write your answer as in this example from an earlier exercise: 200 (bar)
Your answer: 2.5 (bar)
